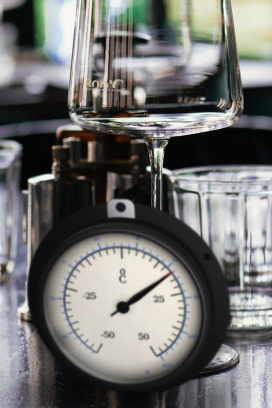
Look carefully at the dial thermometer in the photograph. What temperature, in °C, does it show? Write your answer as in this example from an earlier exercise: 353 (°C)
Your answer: 17.5 (°C)
